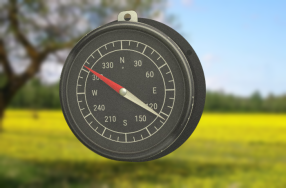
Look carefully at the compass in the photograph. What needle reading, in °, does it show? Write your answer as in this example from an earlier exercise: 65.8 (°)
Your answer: 305 (°)
